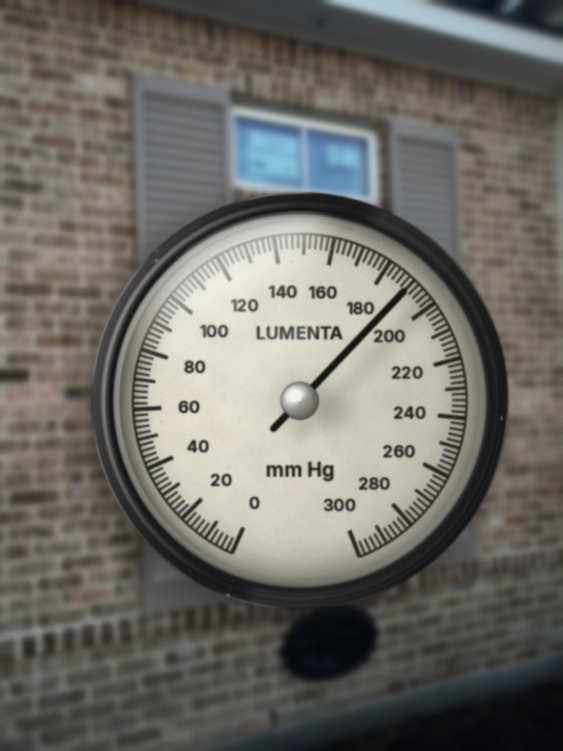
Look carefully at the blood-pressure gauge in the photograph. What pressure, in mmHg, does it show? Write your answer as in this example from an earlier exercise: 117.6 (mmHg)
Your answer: 190 (mmHg)
